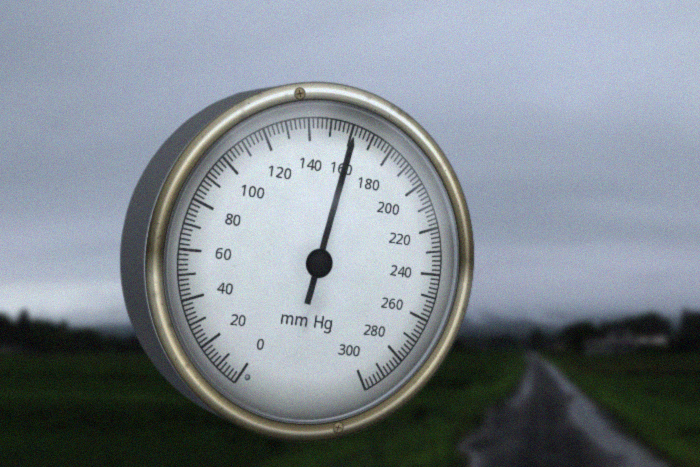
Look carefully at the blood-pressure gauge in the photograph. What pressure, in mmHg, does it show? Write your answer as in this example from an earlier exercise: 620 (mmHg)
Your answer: 160 (mmHg)
